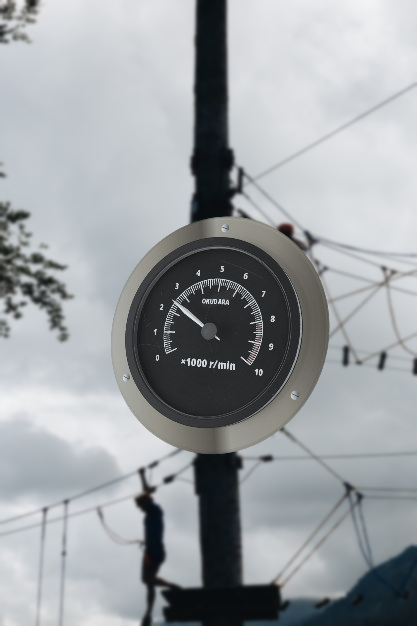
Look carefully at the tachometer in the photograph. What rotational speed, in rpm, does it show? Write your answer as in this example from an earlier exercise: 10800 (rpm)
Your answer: 2500 (rpm)
